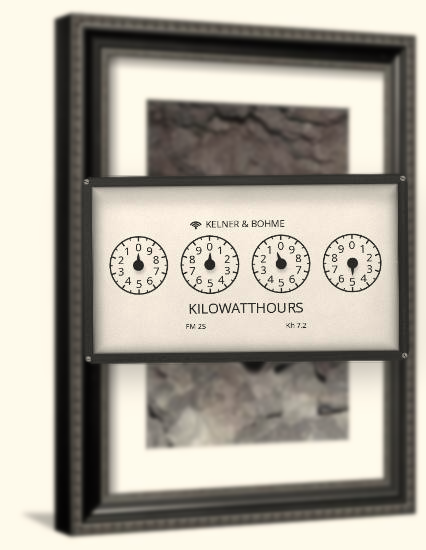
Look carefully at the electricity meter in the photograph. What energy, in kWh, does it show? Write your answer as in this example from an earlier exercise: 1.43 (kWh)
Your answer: 5 (kWh)
